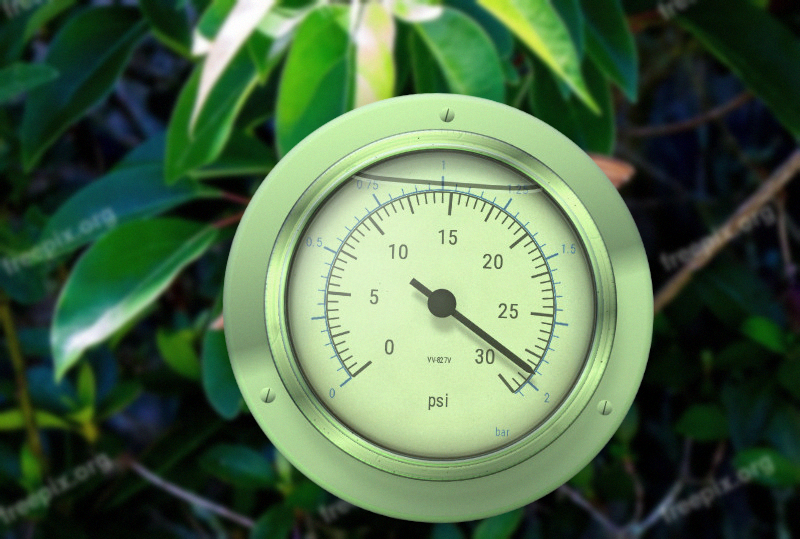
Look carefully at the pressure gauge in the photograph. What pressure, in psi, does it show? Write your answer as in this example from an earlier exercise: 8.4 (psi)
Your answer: 28.5 (psi)
